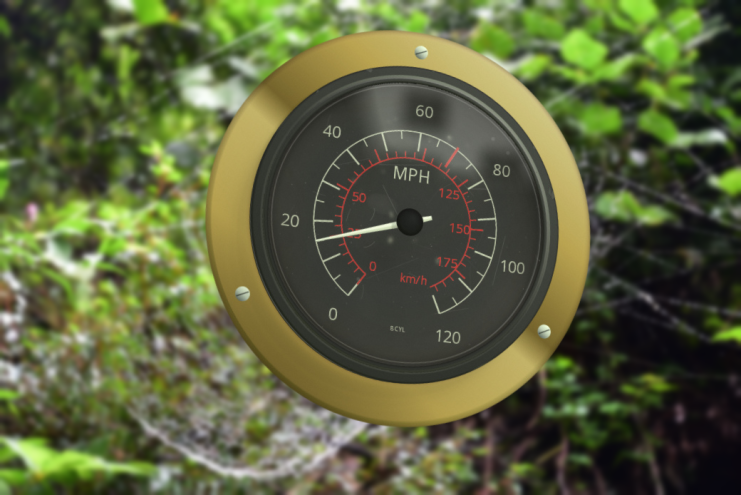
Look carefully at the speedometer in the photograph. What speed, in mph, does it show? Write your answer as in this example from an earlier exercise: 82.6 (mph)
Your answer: 15 (mph)
